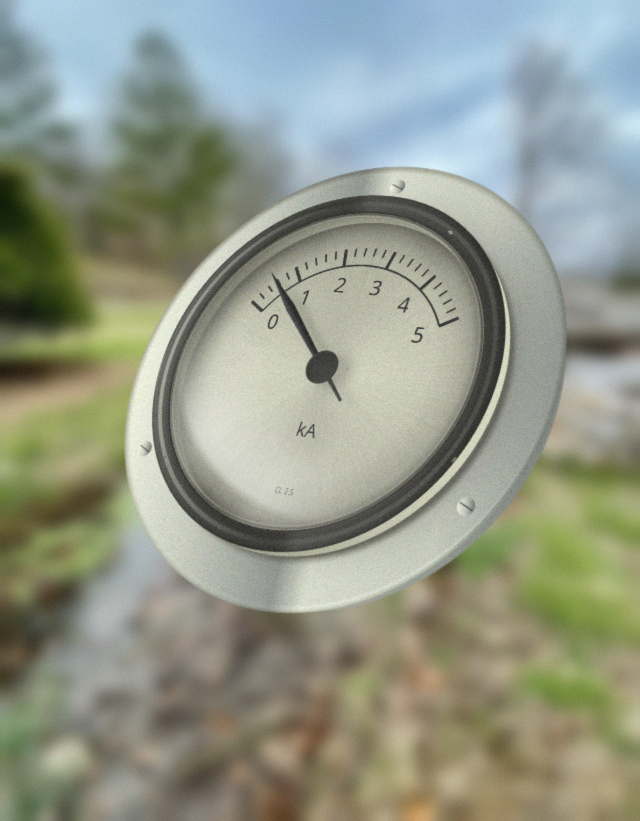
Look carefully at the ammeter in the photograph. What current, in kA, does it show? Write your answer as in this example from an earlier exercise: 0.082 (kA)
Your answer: 0.6 (kA)
